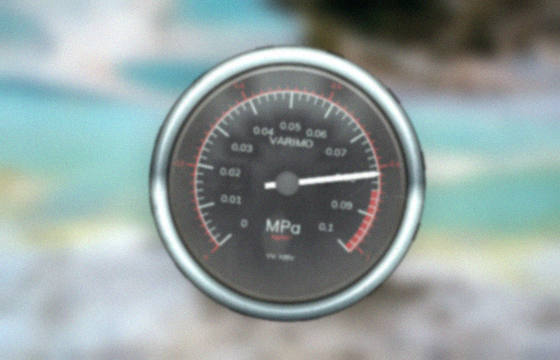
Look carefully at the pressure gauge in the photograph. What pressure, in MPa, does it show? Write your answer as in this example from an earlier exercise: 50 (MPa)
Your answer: 0.08 (MPa)
